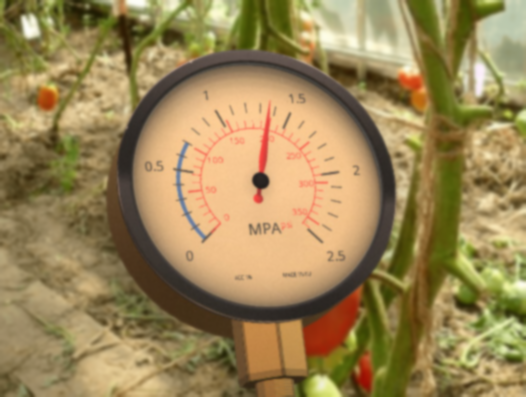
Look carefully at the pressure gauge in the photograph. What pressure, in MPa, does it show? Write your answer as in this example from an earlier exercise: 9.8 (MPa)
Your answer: 1.35 (MPa)
